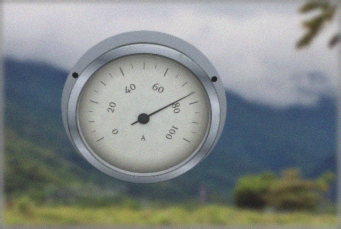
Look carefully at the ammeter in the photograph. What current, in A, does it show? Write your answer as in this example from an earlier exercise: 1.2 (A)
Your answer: 75 (A)
